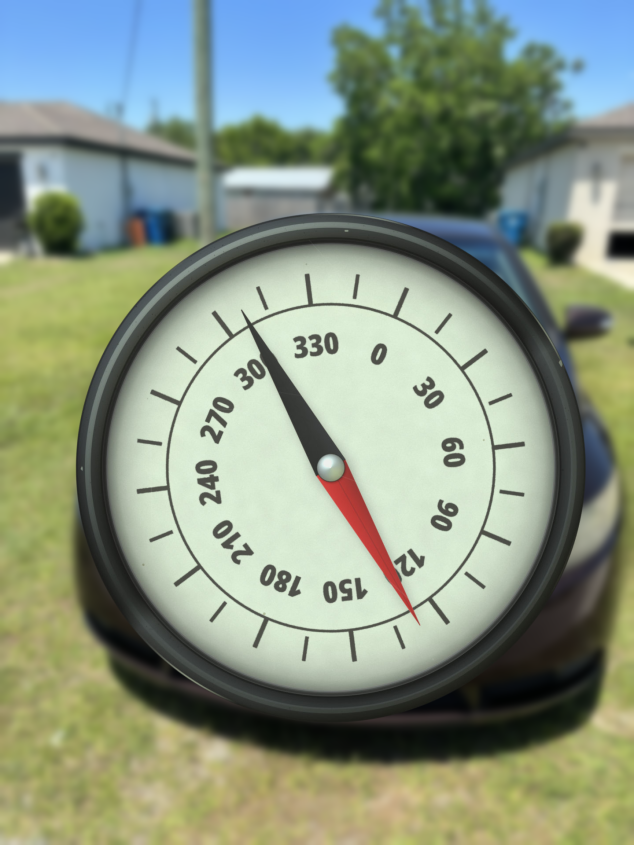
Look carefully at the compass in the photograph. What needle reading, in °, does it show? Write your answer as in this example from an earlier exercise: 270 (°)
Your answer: 127.5 (°)
